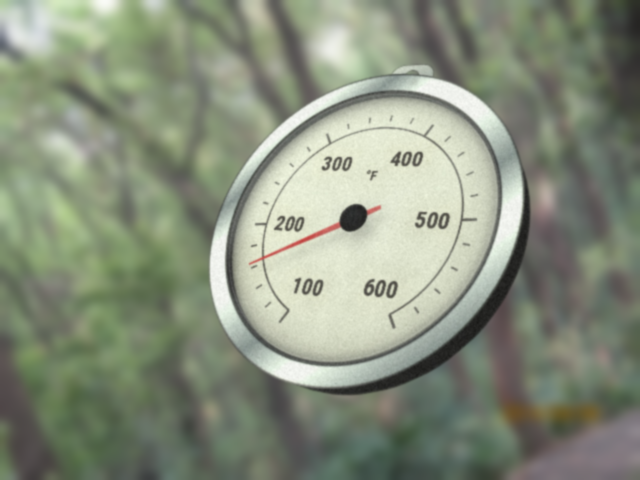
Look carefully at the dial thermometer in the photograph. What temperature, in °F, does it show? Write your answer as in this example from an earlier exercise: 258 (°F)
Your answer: 160 (°F)
